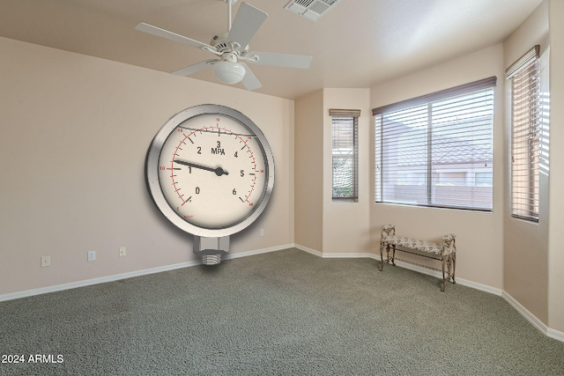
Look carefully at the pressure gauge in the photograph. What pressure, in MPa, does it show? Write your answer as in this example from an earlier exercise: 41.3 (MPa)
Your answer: 1.2 (MPa)
